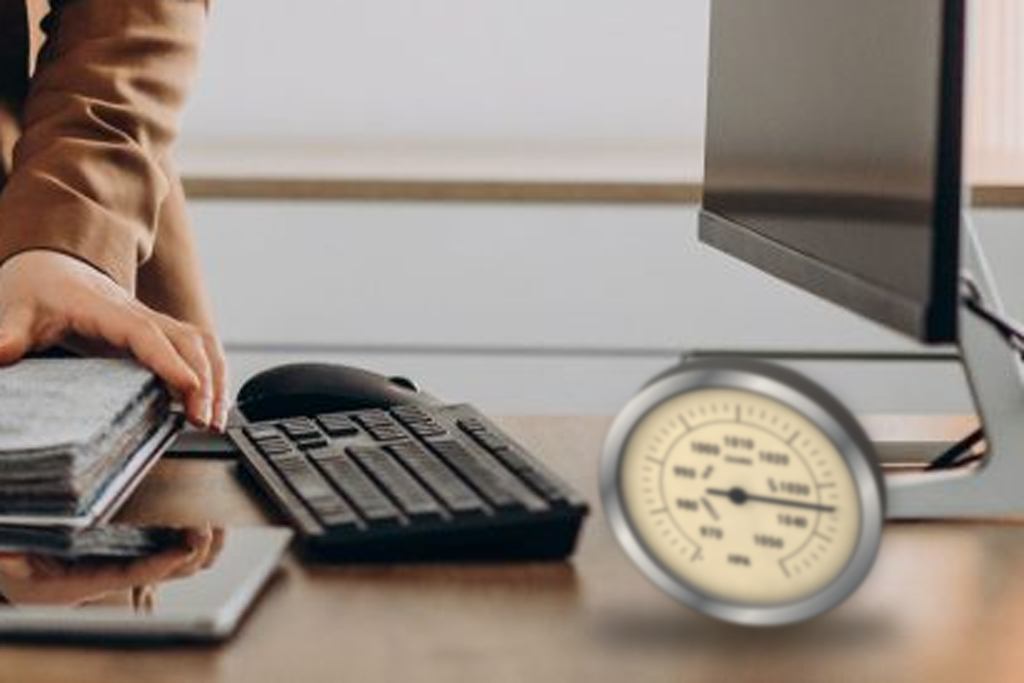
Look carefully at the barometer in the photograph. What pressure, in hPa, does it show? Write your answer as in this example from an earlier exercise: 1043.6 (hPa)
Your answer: 1034 (hPa)
